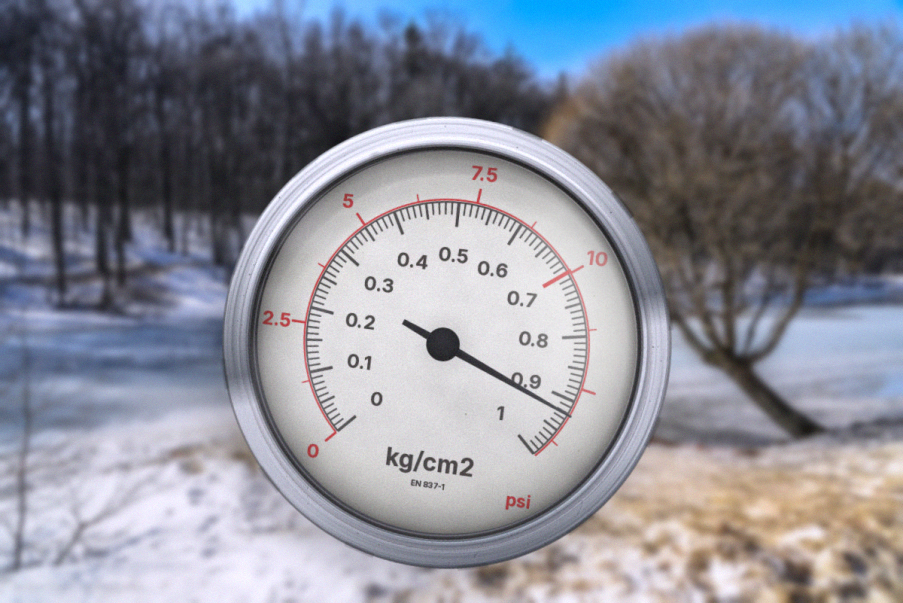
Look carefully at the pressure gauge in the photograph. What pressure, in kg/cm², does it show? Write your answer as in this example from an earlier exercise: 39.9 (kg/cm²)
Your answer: 0.92 (kg/cm²)
